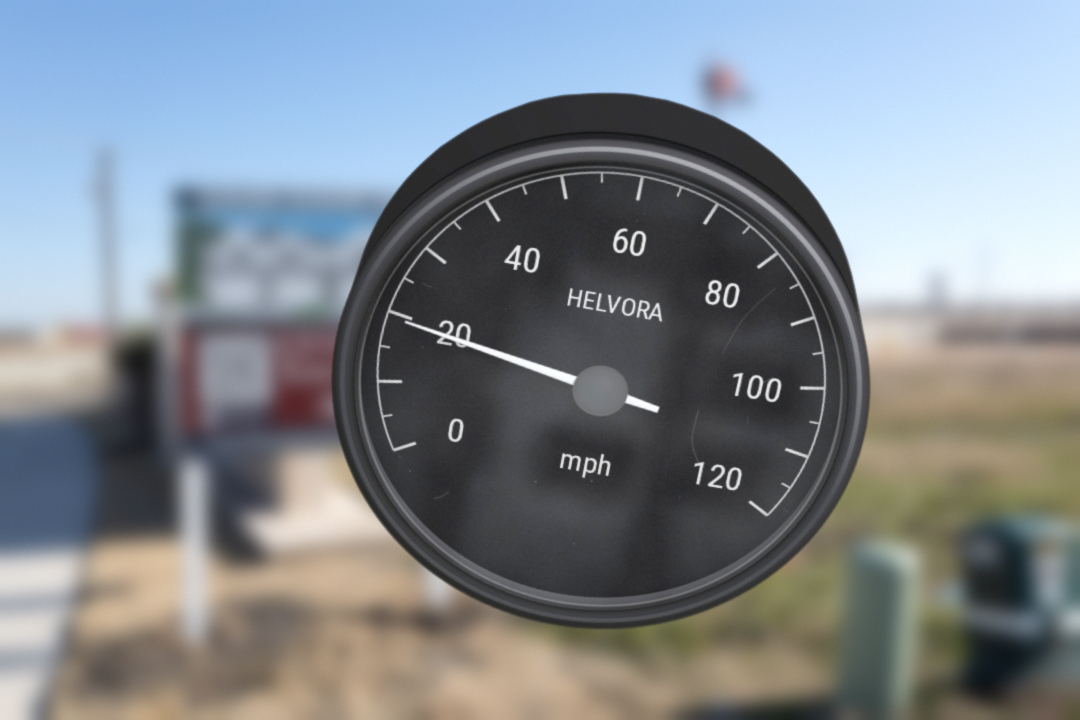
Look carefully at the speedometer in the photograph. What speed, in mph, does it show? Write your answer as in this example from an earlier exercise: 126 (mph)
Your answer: 20 (mph)
